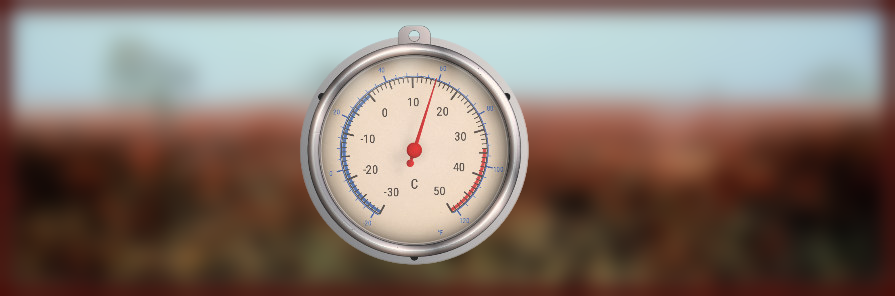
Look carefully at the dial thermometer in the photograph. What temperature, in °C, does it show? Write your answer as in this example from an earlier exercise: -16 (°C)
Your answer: 15 (°C)
